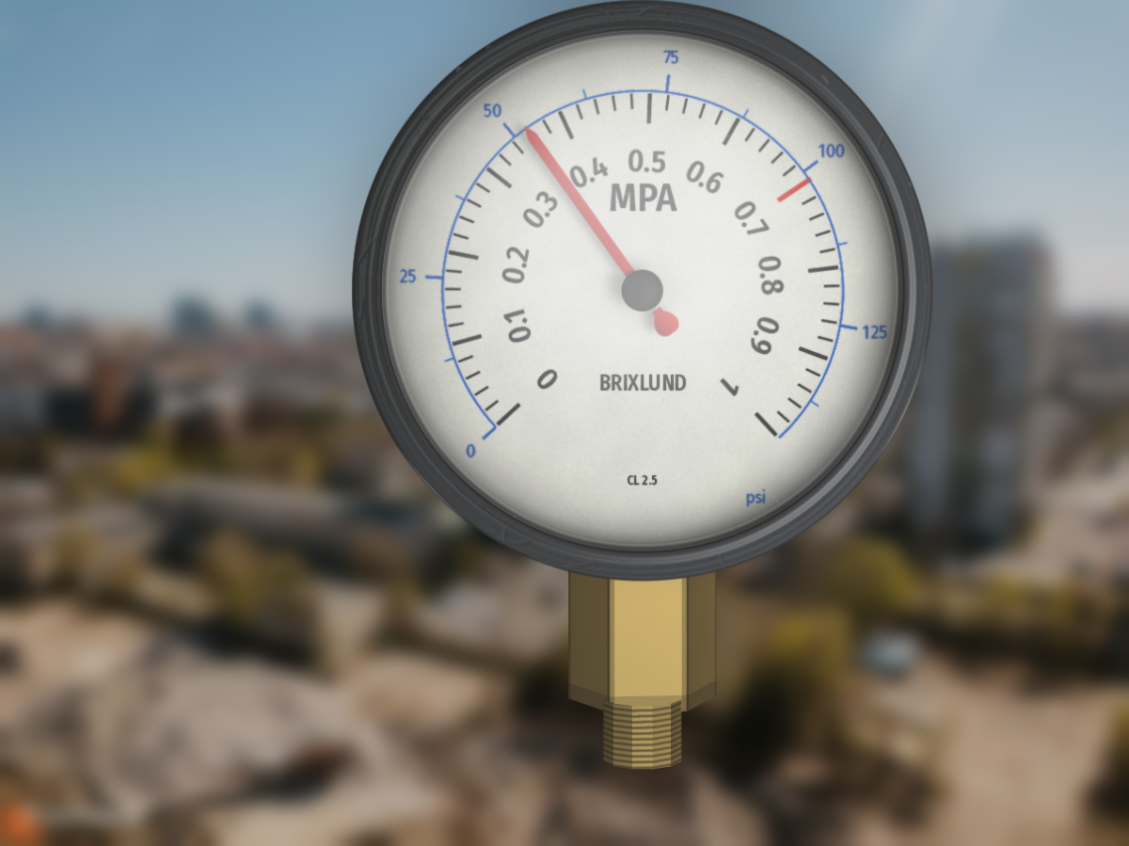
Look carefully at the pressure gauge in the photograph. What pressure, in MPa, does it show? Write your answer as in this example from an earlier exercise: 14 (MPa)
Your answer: 0.36 (MPa)
